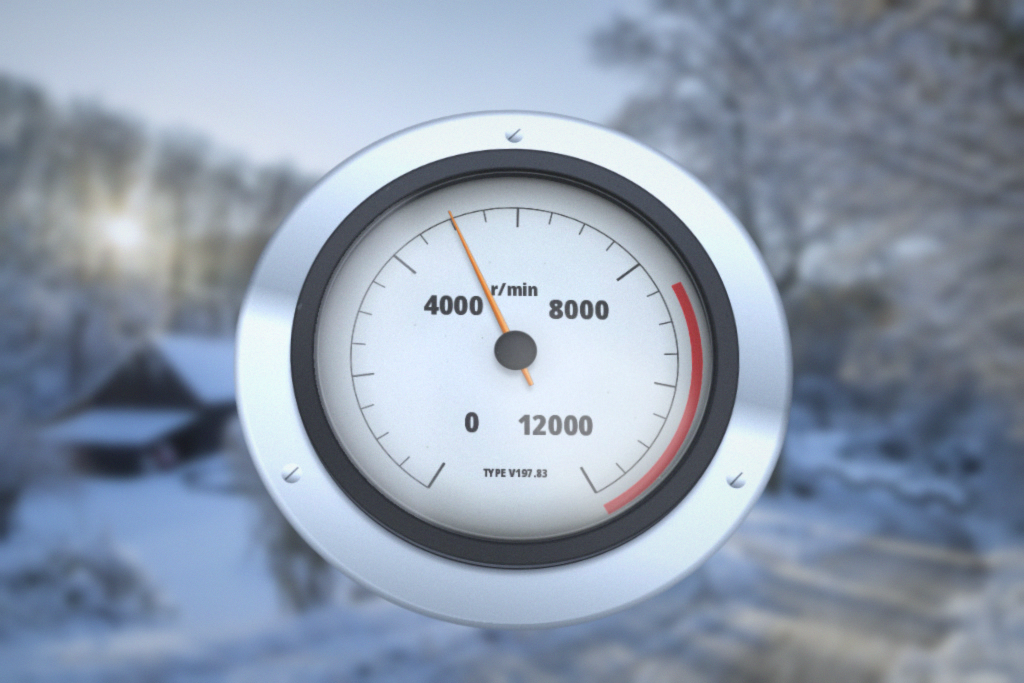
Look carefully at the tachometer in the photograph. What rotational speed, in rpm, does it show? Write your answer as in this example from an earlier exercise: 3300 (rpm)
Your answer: 5000 (rpm)
